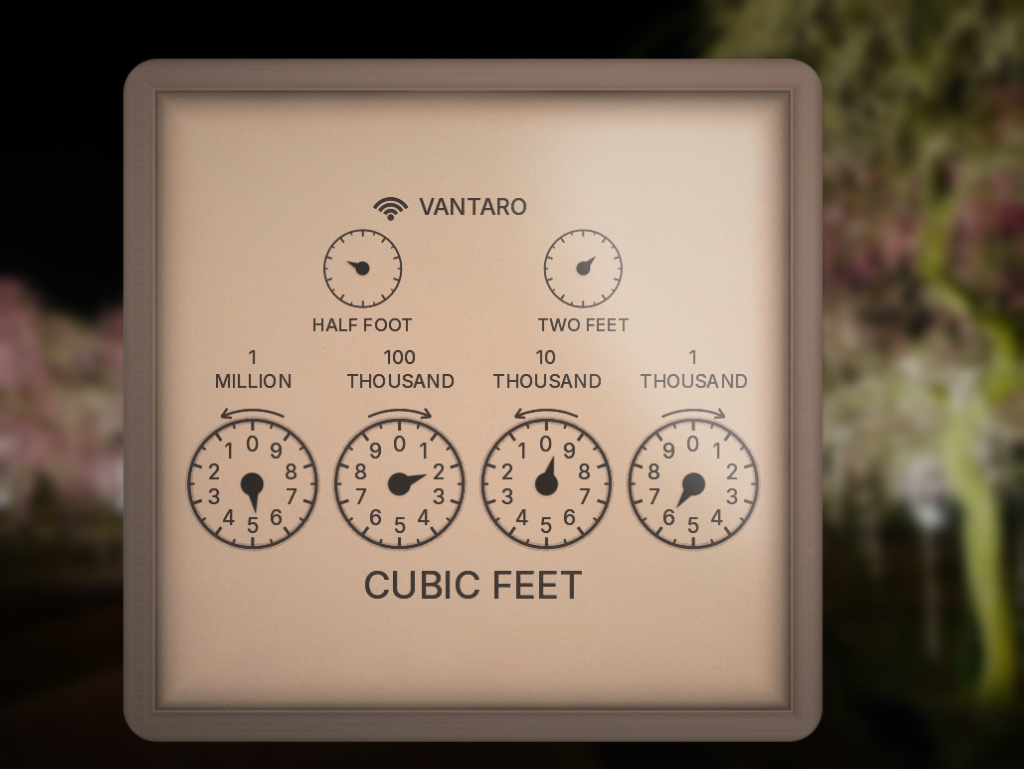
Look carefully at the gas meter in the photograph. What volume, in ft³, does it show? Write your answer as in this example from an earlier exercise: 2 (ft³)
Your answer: 519600 (ft³)
